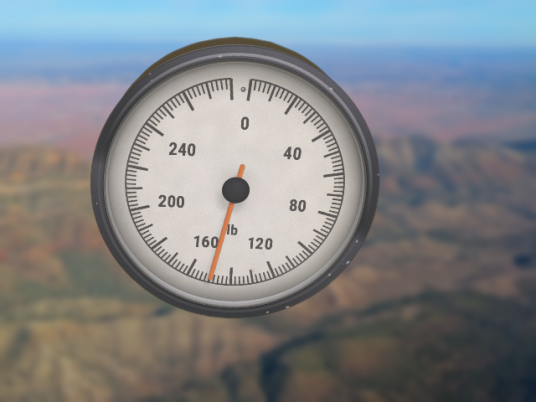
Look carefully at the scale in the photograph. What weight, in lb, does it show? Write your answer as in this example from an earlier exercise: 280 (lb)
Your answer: 150 (lb)
